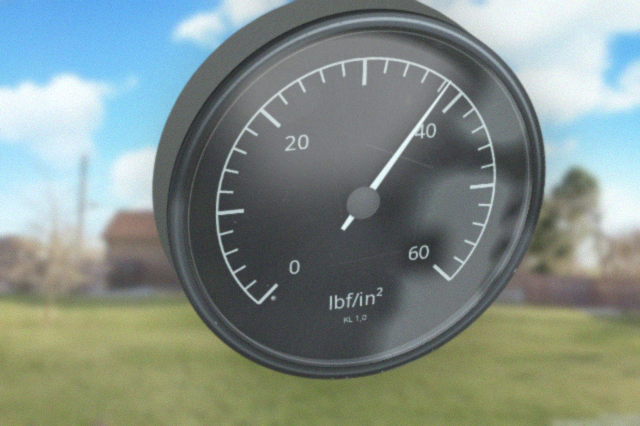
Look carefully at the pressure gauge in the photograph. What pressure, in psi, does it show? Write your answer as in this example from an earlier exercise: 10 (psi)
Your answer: 38 (psi)
